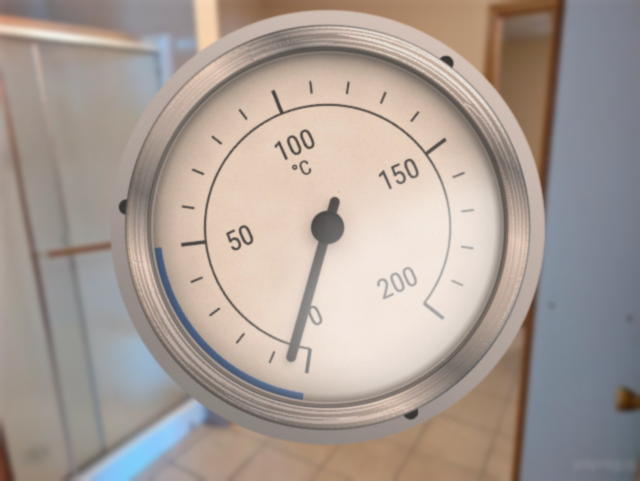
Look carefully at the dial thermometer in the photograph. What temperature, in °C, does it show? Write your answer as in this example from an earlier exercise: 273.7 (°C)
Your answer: 5 (°C)
